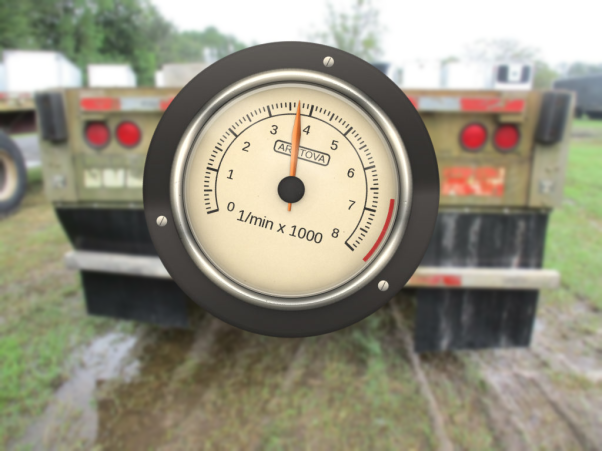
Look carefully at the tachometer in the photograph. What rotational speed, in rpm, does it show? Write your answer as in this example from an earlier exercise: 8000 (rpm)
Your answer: 3700 (rpm)
